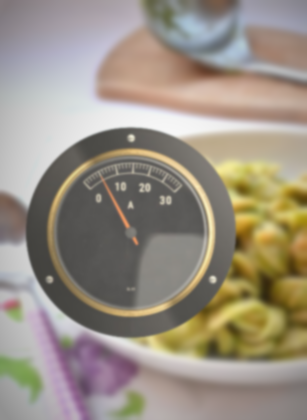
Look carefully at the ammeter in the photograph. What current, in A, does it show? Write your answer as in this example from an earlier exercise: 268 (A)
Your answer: 5 (A)
